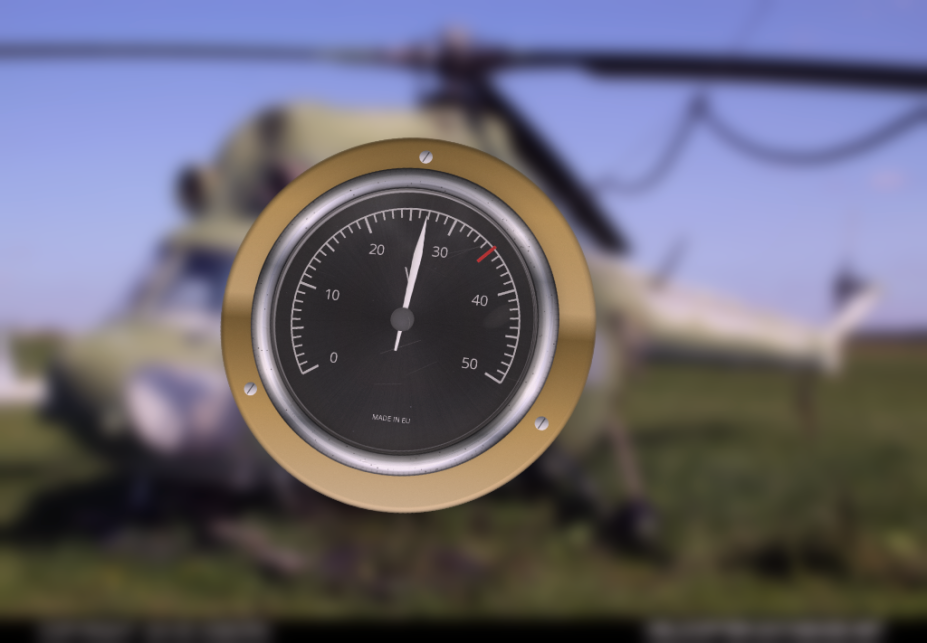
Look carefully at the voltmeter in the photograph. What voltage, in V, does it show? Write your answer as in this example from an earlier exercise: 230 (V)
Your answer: 27 (V)
